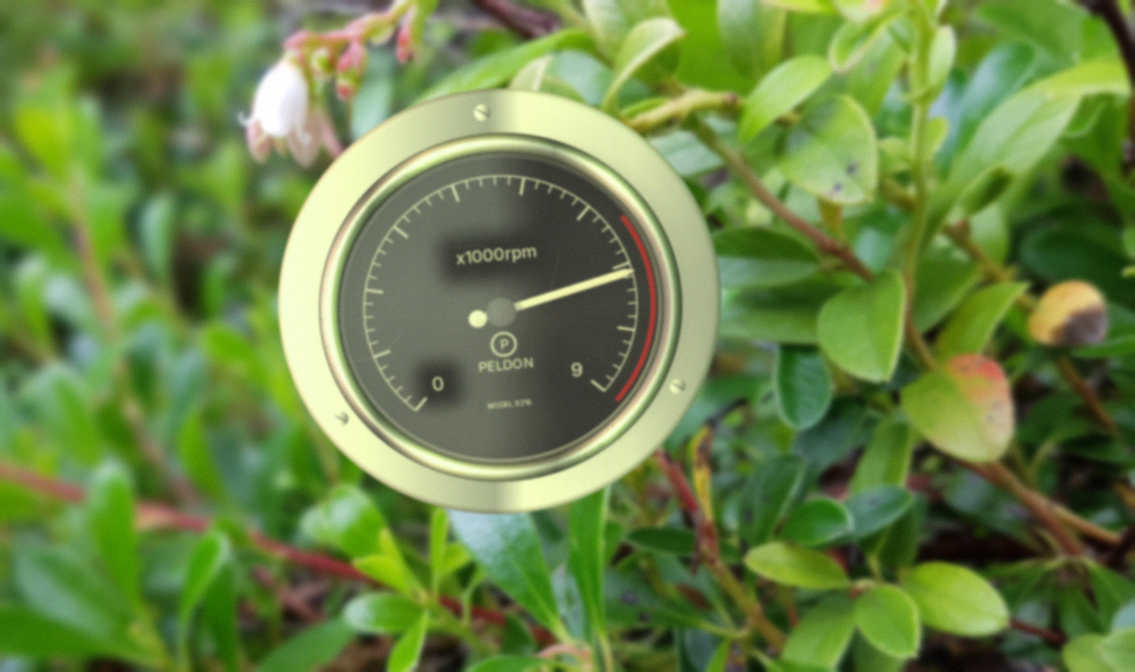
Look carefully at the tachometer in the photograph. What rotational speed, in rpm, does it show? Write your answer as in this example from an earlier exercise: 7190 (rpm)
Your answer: 7100 (rpm)
